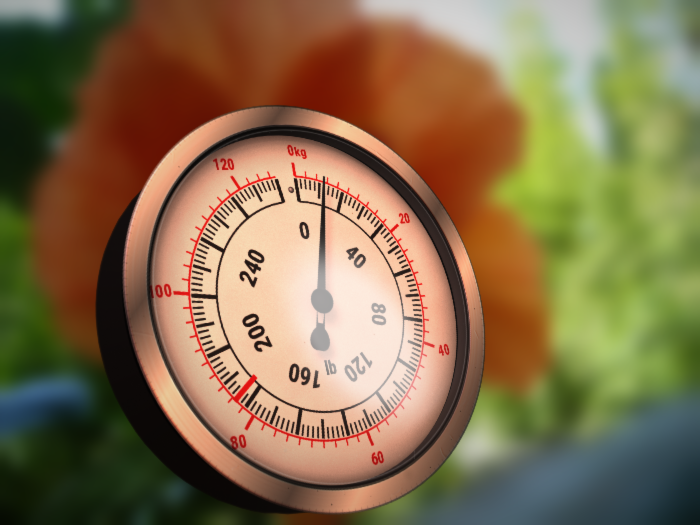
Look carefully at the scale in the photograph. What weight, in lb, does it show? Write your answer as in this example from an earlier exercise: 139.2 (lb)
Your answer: 10 (lb)
